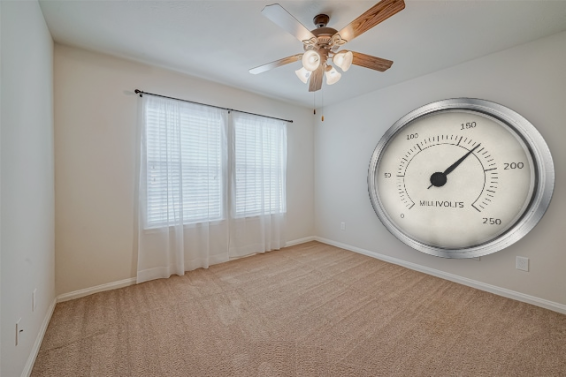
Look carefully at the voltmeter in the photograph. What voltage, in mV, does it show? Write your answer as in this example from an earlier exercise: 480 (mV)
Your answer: 170 (mV)
